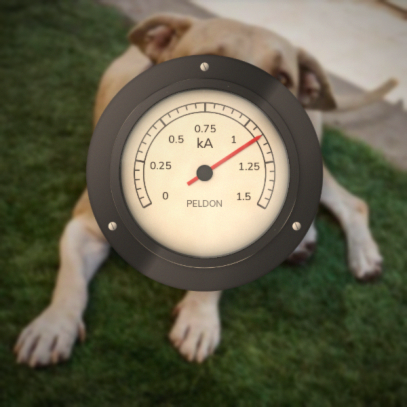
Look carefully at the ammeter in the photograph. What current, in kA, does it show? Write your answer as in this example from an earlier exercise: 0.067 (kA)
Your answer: 1.1 (kA)
